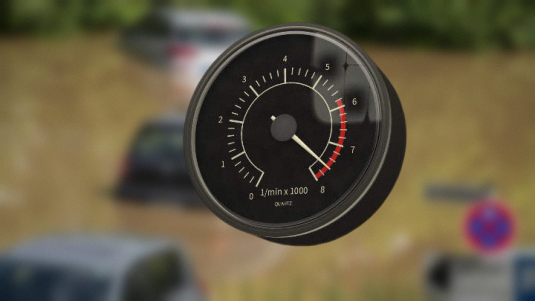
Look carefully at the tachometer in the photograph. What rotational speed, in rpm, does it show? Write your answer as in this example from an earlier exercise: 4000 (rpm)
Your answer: 7600 (rpm)
